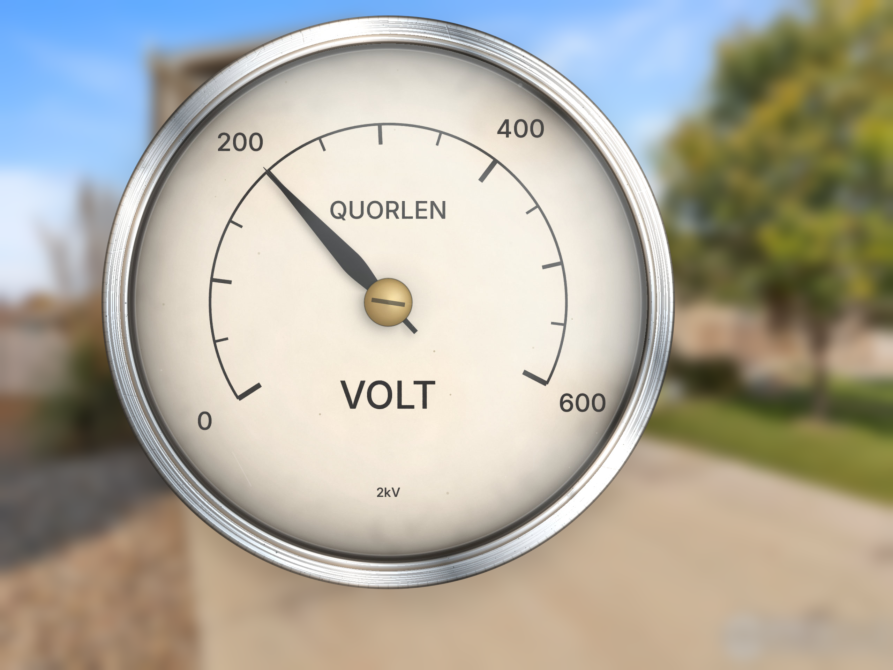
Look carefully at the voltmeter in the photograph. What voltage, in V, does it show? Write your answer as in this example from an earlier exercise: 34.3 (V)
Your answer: 200 (V)
